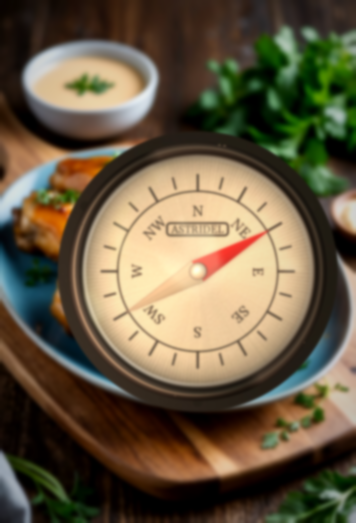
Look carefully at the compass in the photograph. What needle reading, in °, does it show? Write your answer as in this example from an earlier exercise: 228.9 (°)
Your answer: 60 (°)
